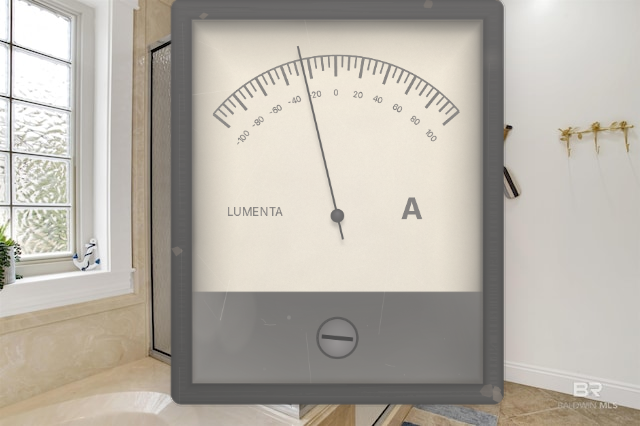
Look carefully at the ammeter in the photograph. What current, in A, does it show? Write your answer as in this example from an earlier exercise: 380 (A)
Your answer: -25 (A)
